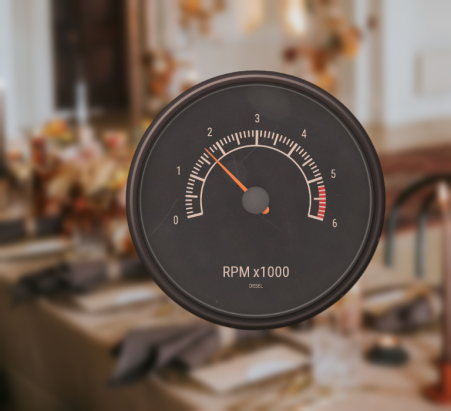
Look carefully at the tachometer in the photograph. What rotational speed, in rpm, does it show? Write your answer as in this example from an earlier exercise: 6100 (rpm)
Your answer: 1700 (rpm)
